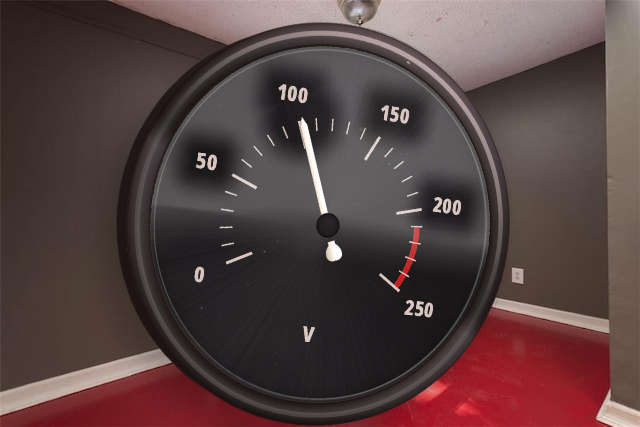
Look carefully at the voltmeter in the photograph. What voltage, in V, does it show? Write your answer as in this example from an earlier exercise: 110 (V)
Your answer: 100 (V)
